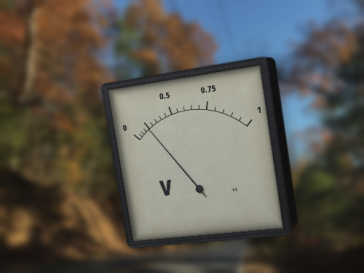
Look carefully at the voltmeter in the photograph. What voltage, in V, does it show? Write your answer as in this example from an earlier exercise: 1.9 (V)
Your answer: 0.25 (V)
